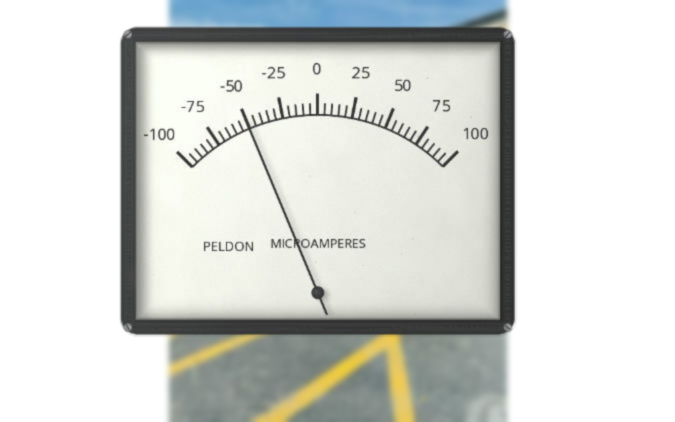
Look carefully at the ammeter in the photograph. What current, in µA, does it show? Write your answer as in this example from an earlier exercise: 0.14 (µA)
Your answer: -50 (µA)
